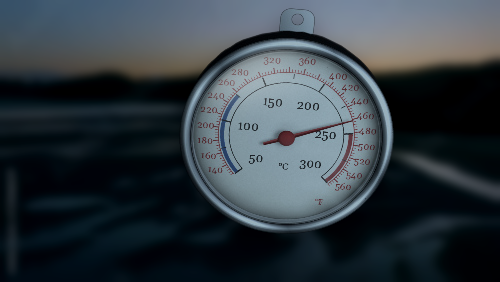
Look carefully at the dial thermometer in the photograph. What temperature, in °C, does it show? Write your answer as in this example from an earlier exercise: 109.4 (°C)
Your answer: 237.5 (°C)
